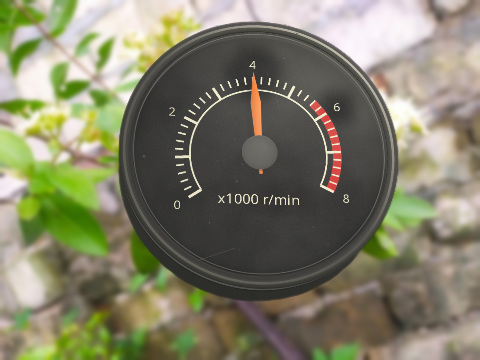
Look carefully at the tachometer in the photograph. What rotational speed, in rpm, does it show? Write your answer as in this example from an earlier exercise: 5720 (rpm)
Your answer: 4000 (rpm)
